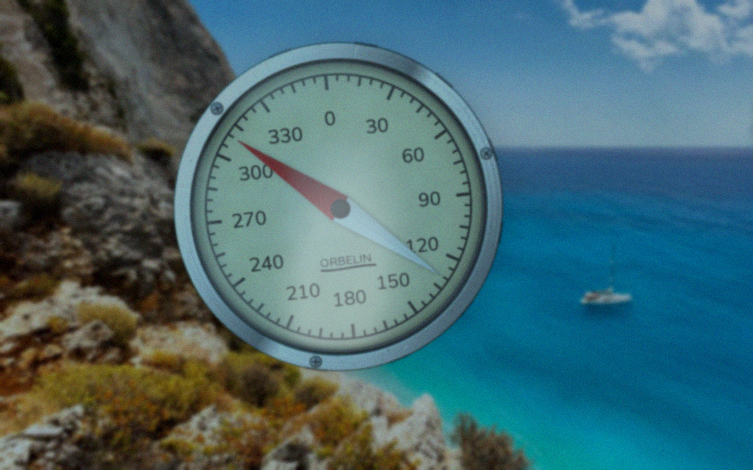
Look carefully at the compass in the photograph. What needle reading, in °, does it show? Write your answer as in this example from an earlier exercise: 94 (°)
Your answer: 310 (°)
